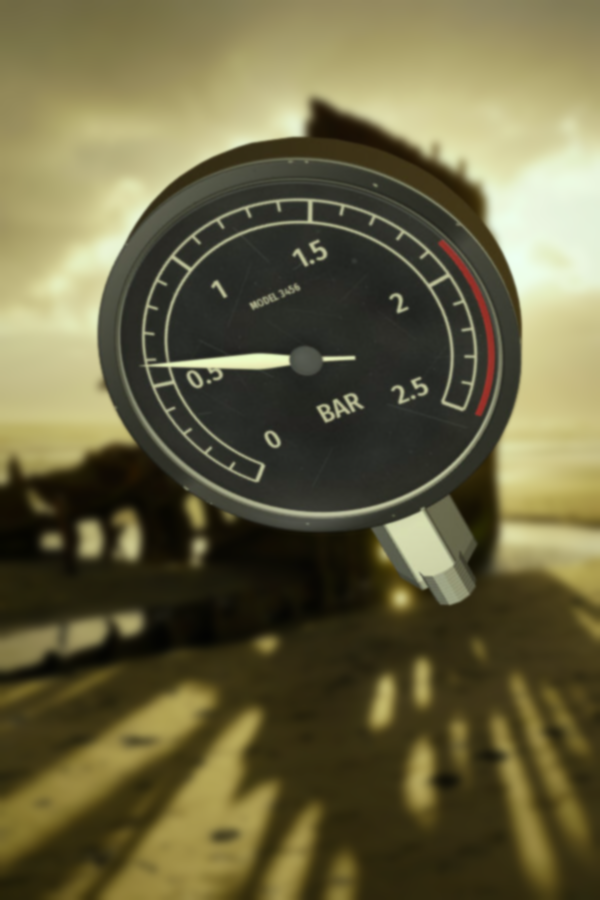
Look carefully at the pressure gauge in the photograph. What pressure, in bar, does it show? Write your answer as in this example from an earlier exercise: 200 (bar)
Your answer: 0.6 (bar)
